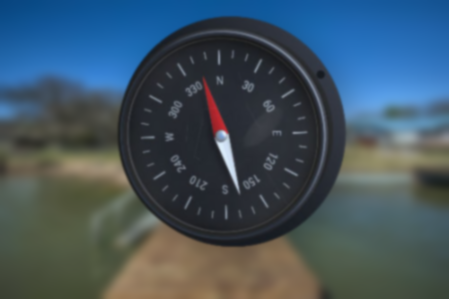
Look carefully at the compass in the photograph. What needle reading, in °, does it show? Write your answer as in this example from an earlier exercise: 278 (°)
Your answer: 345 (°)
